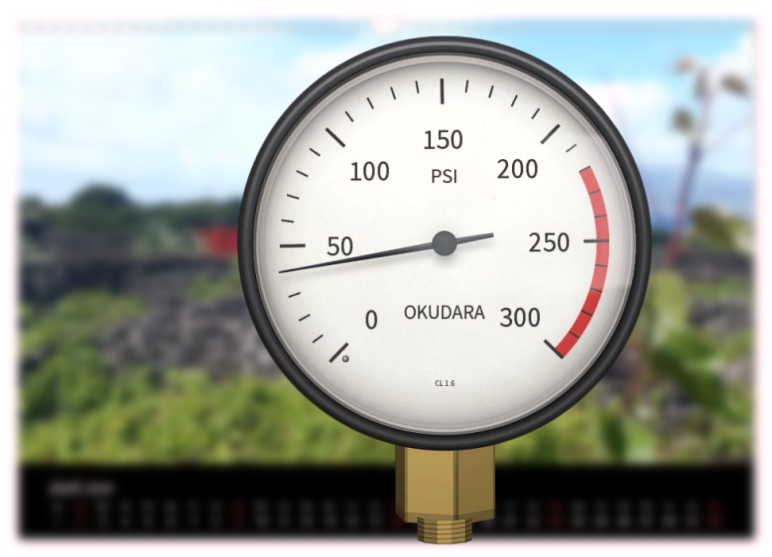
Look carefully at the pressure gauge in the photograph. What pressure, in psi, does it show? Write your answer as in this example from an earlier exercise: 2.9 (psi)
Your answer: 40 (psi)
